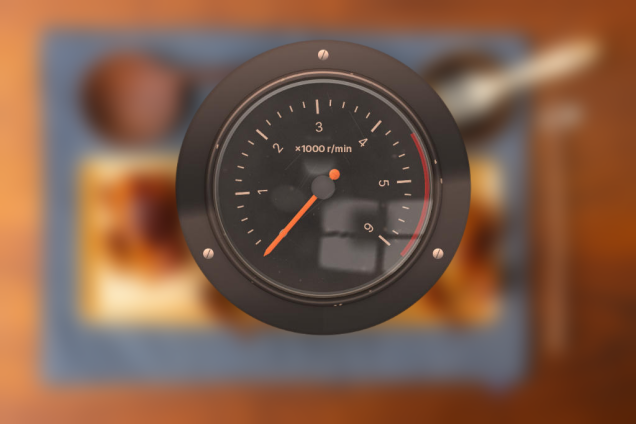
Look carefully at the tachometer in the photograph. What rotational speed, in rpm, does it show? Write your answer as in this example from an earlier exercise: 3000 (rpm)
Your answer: 0 (rpm)
